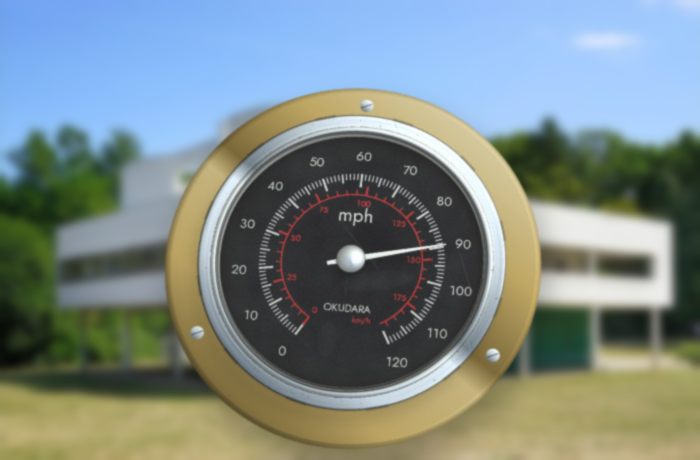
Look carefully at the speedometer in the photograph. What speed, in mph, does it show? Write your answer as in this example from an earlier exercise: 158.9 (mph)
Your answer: 90 (mph)
